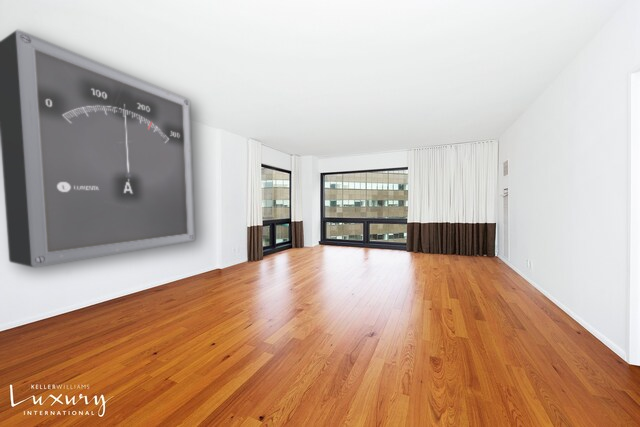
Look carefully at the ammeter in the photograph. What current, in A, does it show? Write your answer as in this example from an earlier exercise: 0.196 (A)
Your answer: 150 (A)
